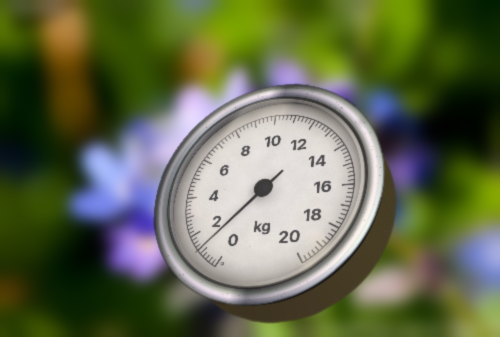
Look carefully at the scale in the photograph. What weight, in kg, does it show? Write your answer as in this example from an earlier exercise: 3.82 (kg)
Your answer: 1 (kg)
